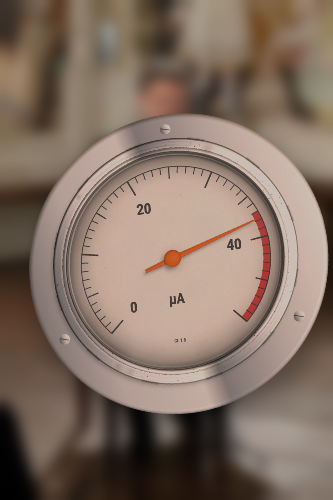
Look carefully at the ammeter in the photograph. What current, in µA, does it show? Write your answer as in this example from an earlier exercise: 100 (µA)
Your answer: 38 (µA)
